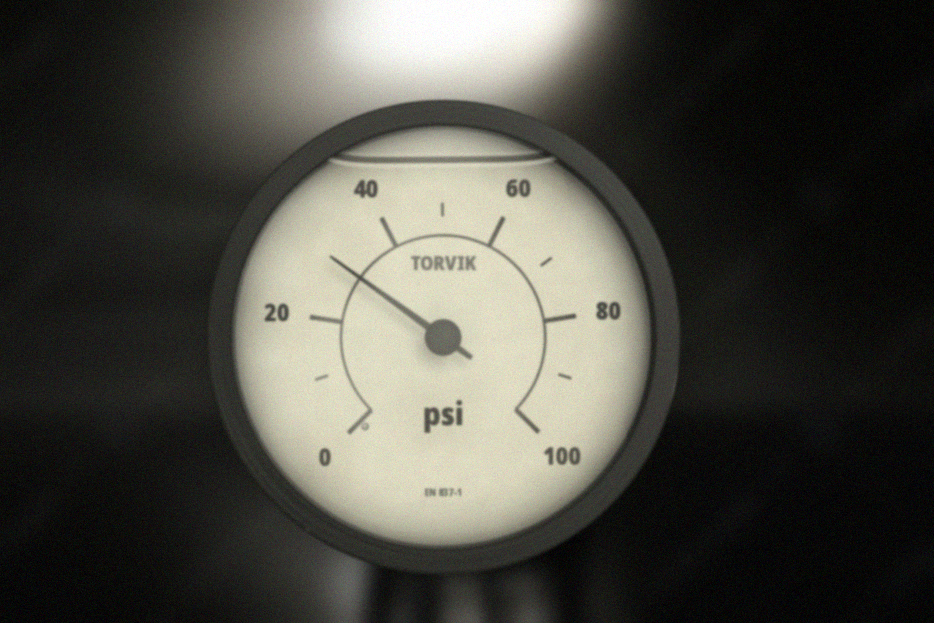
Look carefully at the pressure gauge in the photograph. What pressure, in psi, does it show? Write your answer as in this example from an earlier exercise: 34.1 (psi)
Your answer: 30 (psi)
